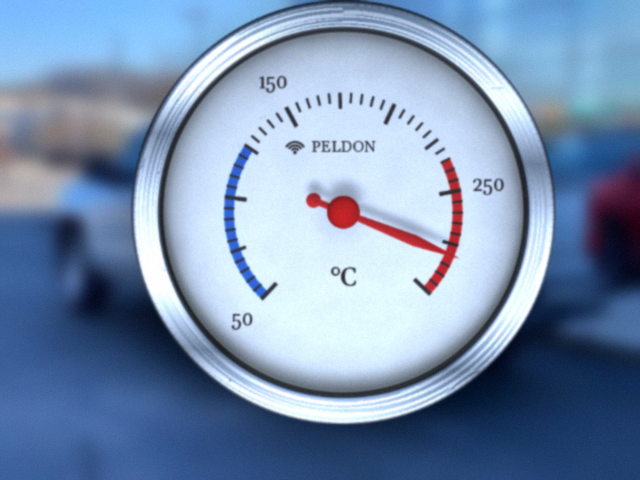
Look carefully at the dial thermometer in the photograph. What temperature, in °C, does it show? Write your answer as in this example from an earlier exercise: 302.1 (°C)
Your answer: 280 (°C)
